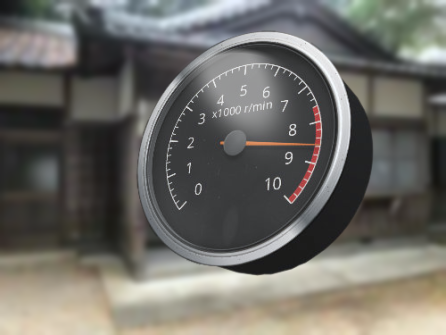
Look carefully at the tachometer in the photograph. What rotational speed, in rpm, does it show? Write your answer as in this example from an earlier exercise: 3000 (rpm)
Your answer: 8600 (rpm)
